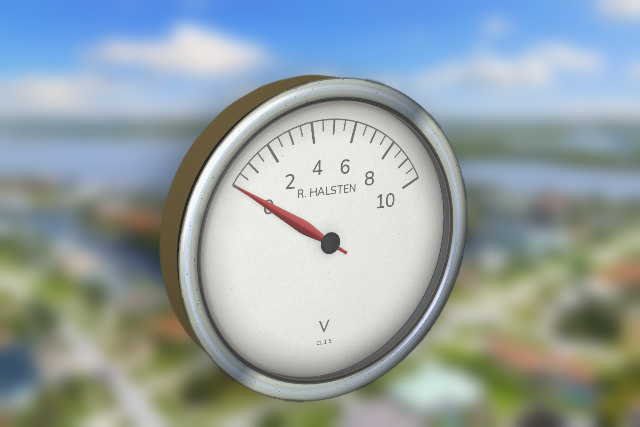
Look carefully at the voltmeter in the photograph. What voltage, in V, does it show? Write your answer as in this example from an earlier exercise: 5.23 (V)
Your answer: 0 (V)
